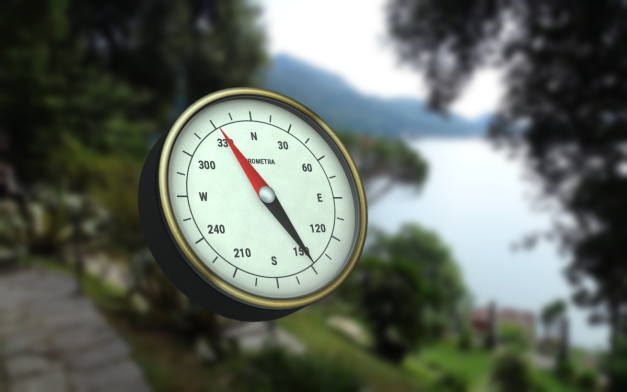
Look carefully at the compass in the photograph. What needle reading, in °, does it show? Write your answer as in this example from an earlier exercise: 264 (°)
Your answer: 330 (°)
